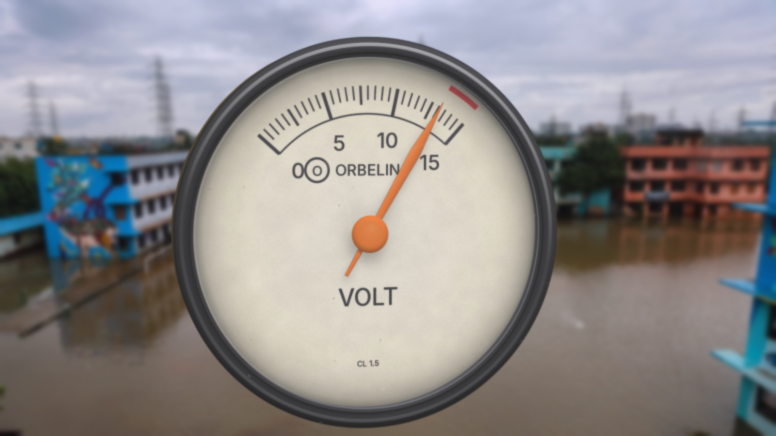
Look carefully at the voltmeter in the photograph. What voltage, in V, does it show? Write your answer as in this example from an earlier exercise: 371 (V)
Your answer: 13 (V)
